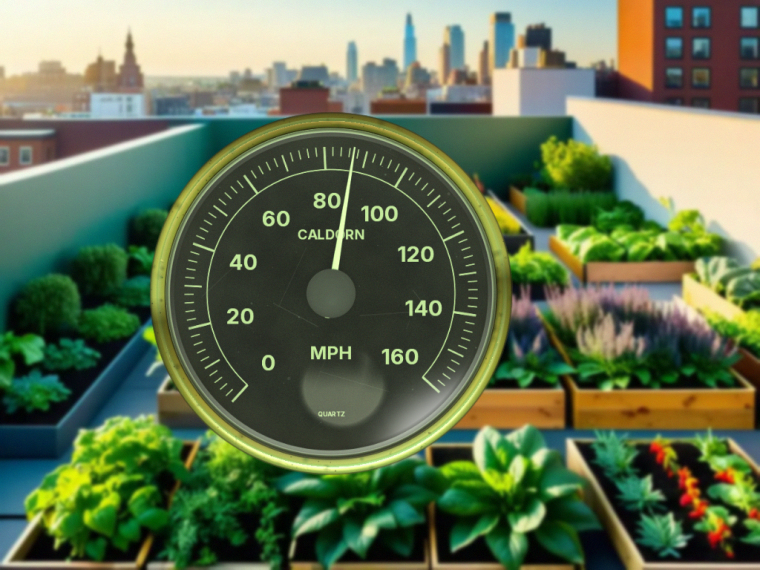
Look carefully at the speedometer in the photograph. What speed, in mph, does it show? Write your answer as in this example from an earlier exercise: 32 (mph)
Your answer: 87 (mph)
